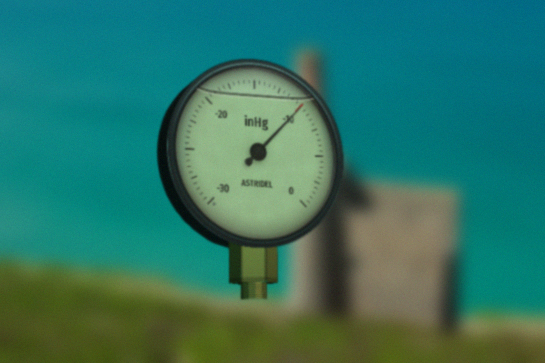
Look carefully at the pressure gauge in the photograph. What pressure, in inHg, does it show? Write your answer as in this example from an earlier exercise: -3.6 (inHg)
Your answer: -10 (inHg)
